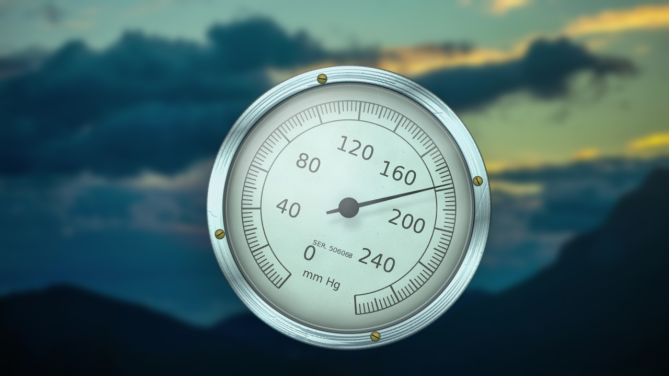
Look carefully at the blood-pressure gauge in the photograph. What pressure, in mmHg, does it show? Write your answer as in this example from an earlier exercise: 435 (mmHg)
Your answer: 178 (mmHg)
